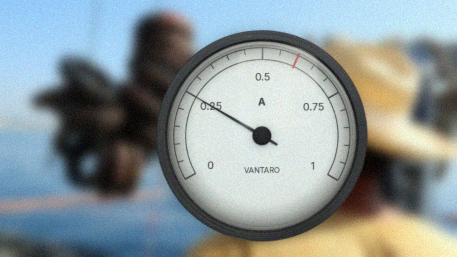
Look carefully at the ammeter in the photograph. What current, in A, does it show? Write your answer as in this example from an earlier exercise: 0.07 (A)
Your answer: 0.25 (A)
